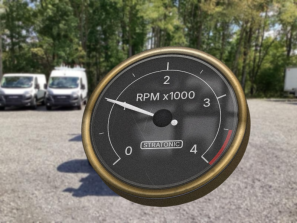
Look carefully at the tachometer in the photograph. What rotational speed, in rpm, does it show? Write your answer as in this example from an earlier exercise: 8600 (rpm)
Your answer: 1000 (rpm)
